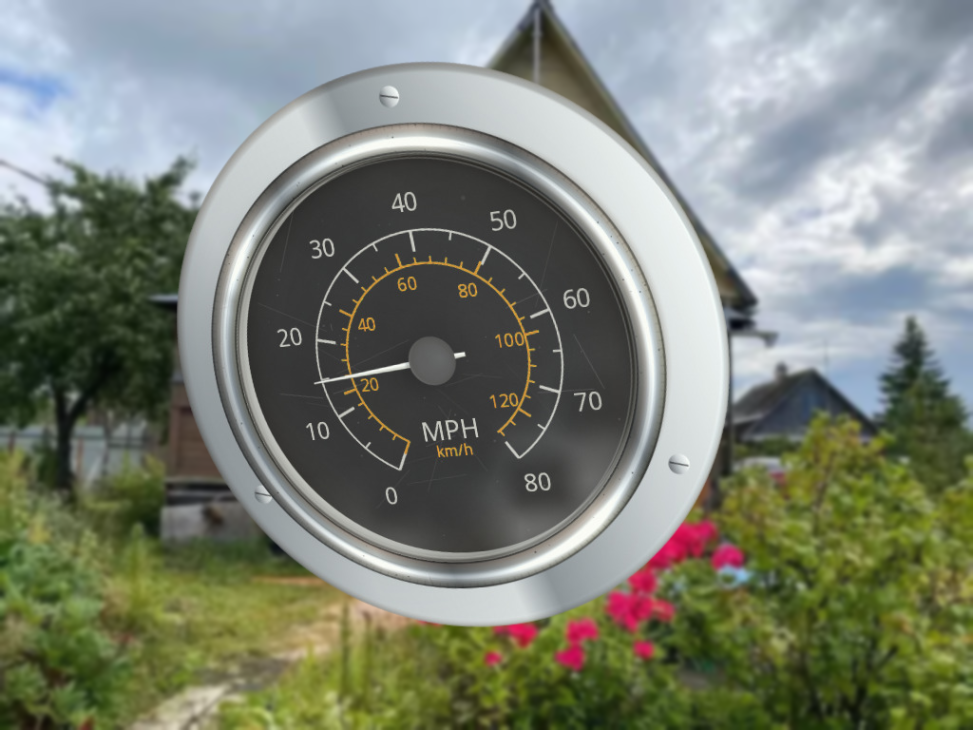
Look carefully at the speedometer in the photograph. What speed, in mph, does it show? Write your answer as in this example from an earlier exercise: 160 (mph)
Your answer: 15 (mph)
